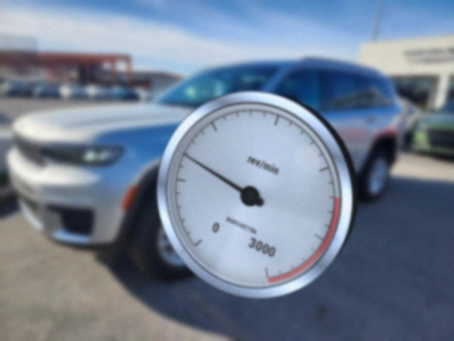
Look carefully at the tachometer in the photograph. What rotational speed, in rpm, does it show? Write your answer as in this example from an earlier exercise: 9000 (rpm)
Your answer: 700 (rpm)
